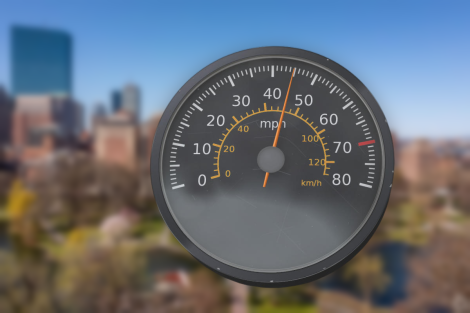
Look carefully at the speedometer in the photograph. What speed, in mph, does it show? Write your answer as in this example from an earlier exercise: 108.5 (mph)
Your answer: 45 (mph)
